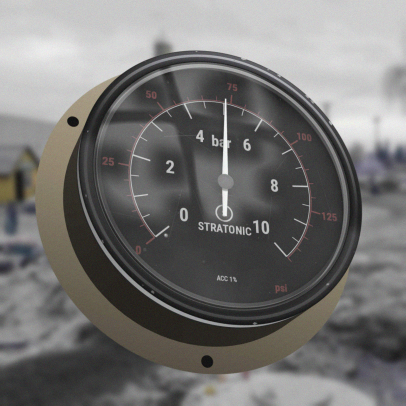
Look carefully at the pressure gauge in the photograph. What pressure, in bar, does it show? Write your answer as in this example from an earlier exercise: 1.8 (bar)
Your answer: 5 (bar)
